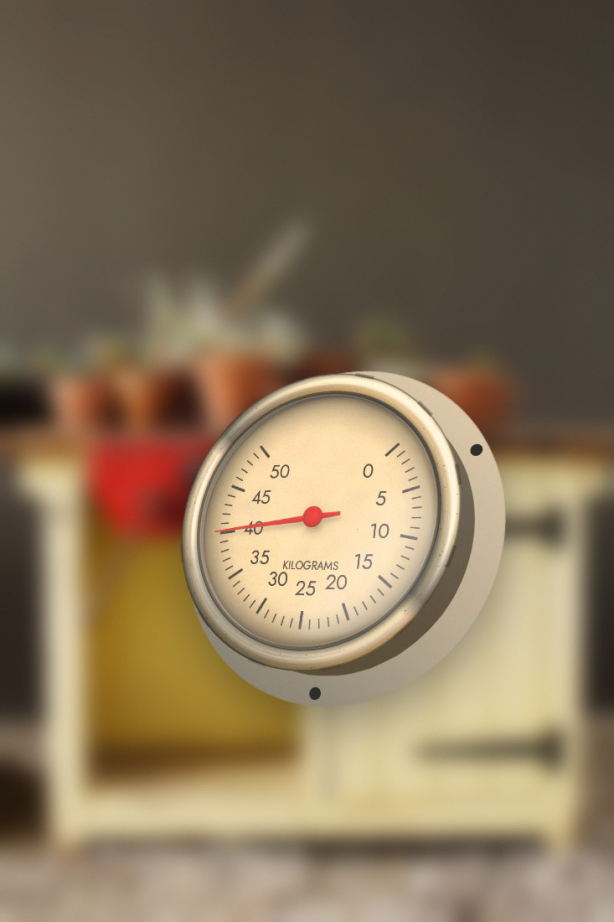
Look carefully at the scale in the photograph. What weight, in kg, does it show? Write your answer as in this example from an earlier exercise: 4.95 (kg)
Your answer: 40 (kg)
